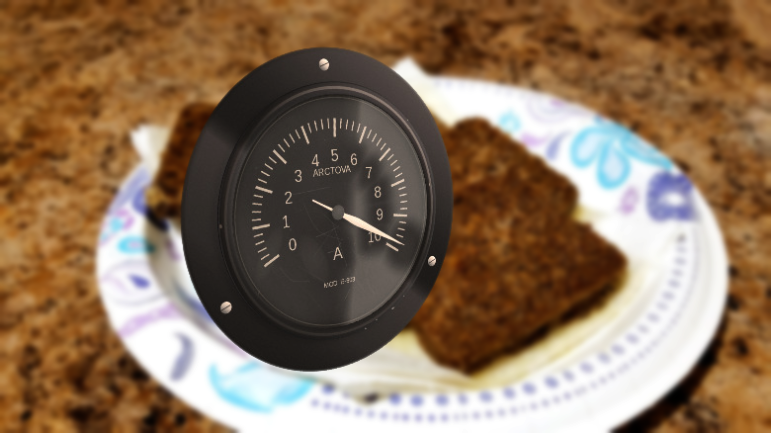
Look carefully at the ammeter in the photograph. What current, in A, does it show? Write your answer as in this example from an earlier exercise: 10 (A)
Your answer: 9.8 (A)
